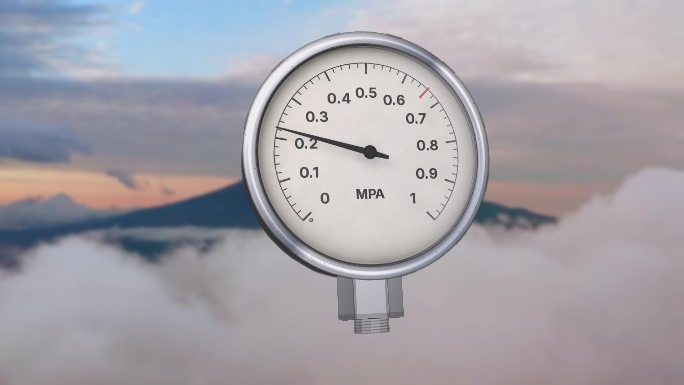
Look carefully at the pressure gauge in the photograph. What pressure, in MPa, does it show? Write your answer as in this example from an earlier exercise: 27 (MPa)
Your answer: 0.22 (MPa)
